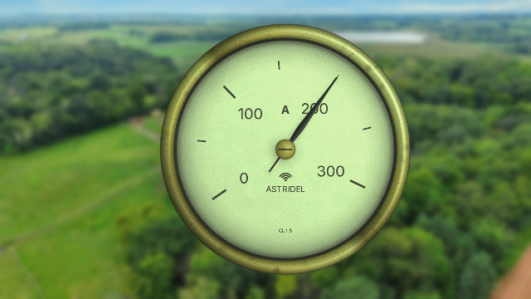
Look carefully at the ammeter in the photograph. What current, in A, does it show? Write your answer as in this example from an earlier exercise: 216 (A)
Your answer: 200 (A)
